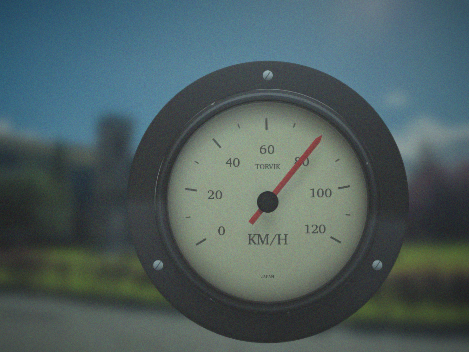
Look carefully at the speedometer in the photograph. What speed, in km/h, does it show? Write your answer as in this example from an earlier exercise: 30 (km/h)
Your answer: 80 (km/h)
